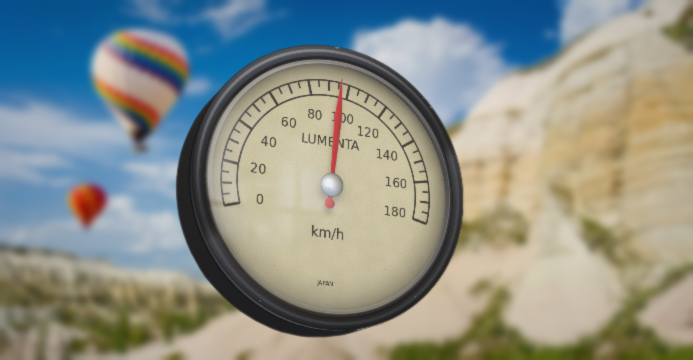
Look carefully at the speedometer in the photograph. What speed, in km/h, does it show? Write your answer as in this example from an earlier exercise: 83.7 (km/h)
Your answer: 95 (km/h)
